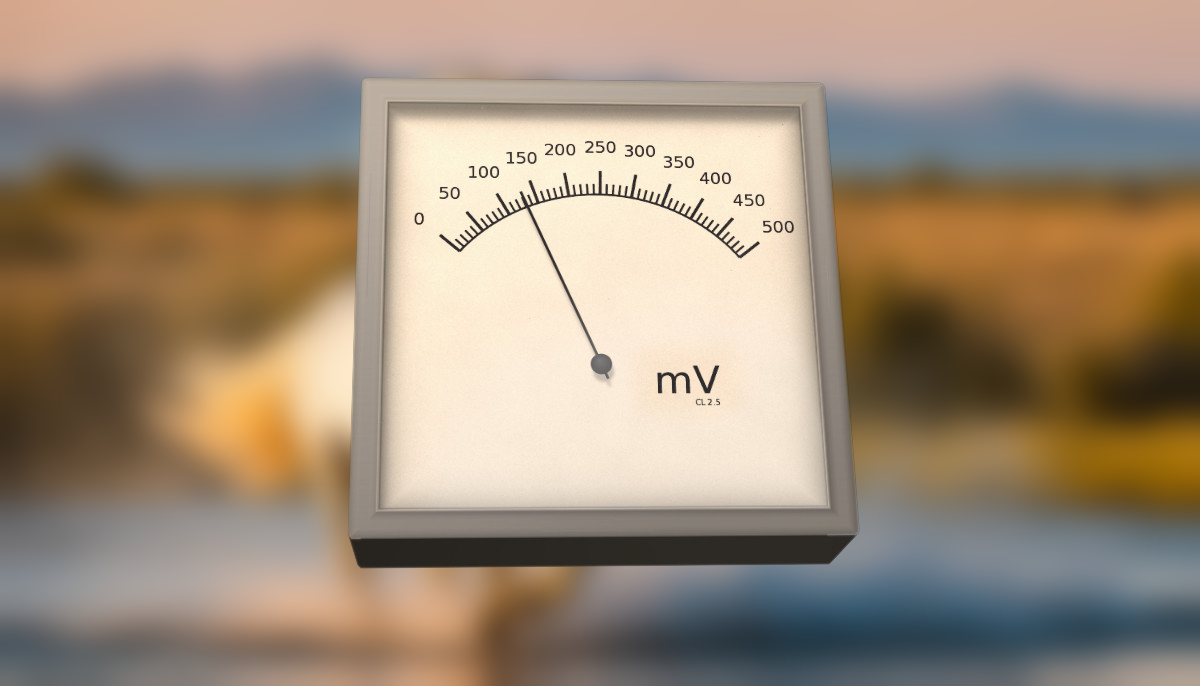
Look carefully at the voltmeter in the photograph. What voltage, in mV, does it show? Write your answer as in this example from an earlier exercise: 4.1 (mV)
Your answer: 130 (mV)
